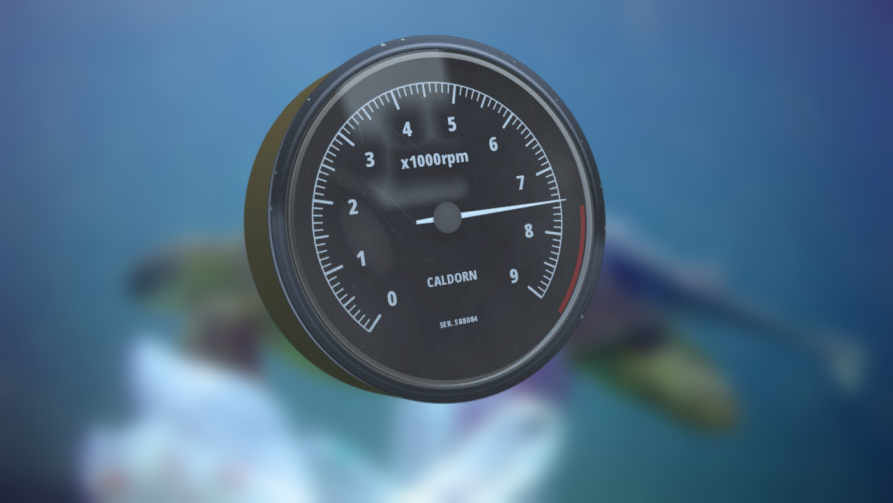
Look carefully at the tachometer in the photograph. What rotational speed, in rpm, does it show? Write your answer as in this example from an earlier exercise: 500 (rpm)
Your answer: 7500 (rpm)
